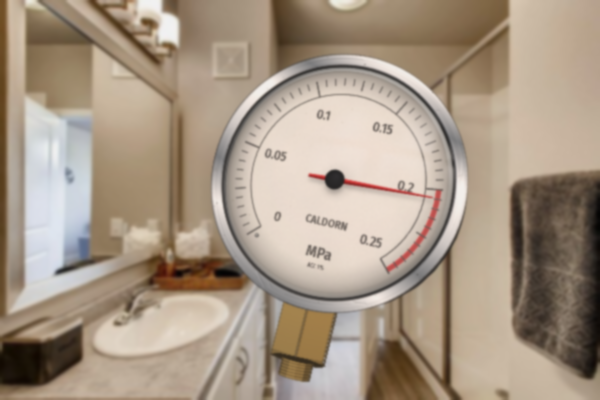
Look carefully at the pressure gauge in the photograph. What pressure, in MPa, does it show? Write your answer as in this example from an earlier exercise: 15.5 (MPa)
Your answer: 0.205 (MPa)
